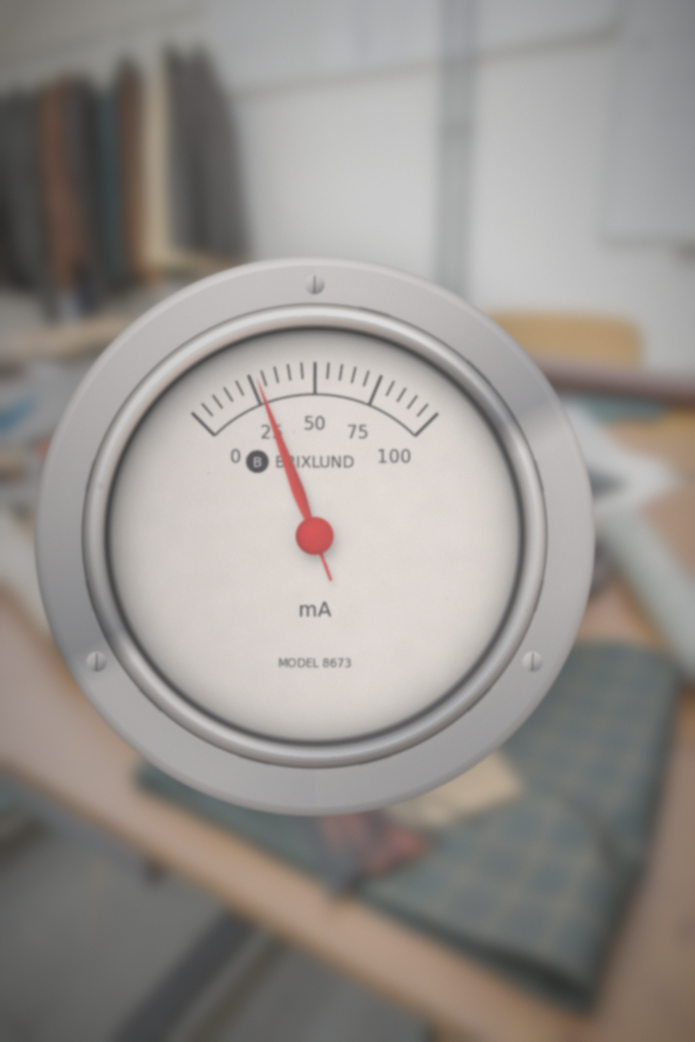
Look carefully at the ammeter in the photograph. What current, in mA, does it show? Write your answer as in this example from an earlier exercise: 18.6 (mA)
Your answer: 27.5 (mA)
